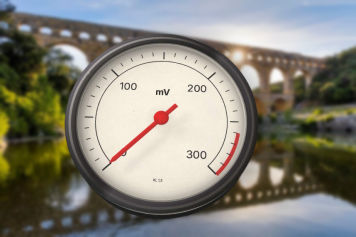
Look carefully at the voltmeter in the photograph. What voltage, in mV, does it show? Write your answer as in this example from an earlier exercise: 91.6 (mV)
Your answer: 0 (mV)
